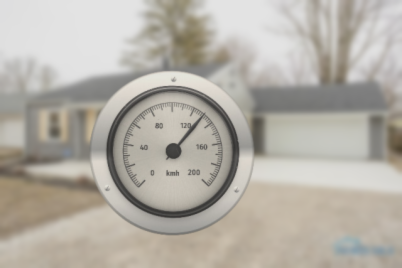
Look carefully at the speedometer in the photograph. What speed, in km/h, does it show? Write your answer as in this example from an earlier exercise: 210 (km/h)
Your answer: 130 (km/h)
